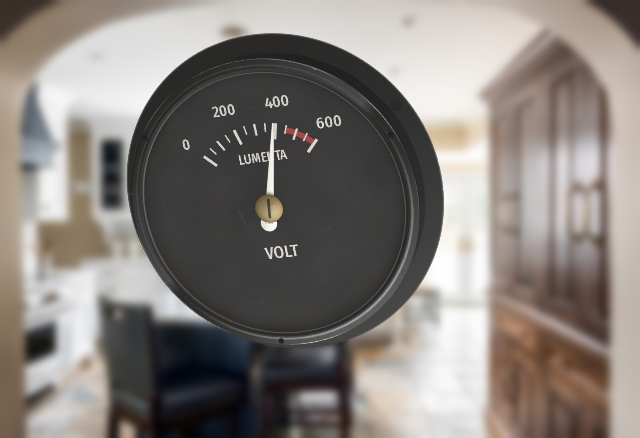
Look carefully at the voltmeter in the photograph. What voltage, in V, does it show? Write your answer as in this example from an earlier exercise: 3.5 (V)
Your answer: 400 (V)
